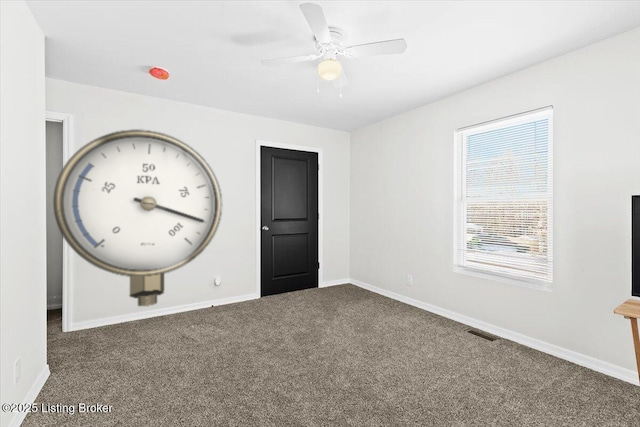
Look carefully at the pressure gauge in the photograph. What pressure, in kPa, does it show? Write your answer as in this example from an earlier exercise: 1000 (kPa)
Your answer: 90 (kPa)
